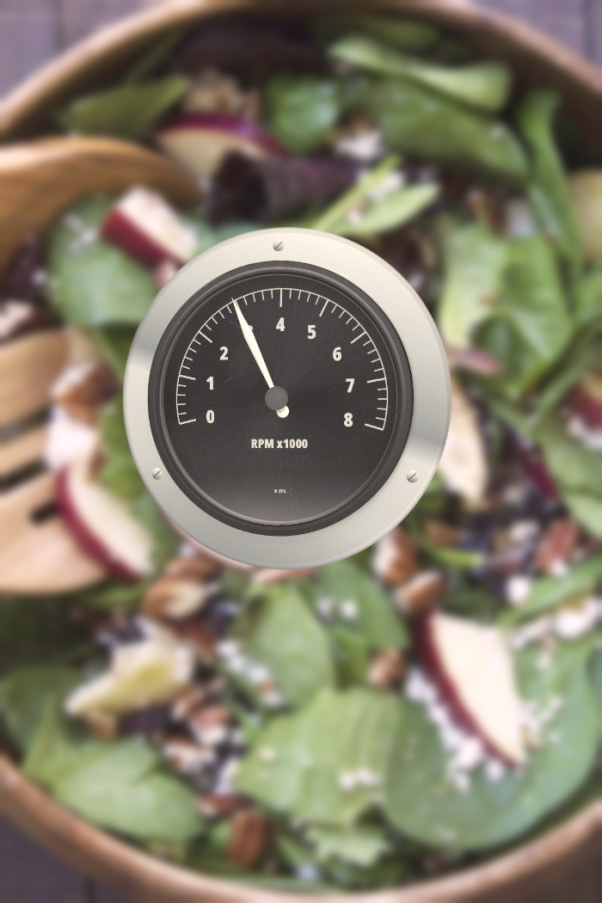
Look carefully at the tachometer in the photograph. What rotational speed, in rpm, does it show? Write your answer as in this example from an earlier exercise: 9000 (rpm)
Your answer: 3000 (rpm)
